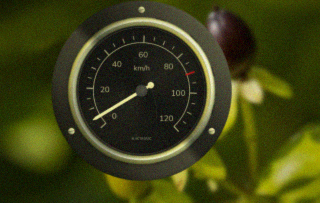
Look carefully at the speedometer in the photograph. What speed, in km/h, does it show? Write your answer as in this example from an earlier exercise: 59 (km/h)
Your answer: 5 (km/h)
